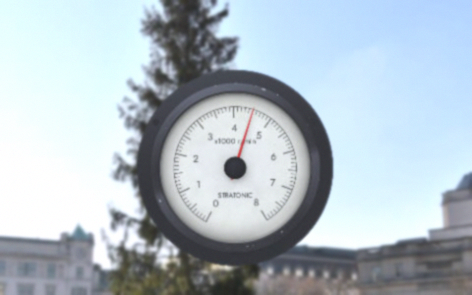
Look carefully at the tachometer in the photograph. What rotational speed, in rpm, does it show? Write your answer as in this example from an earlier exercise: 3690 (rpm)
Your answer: 4500 (rpm)
